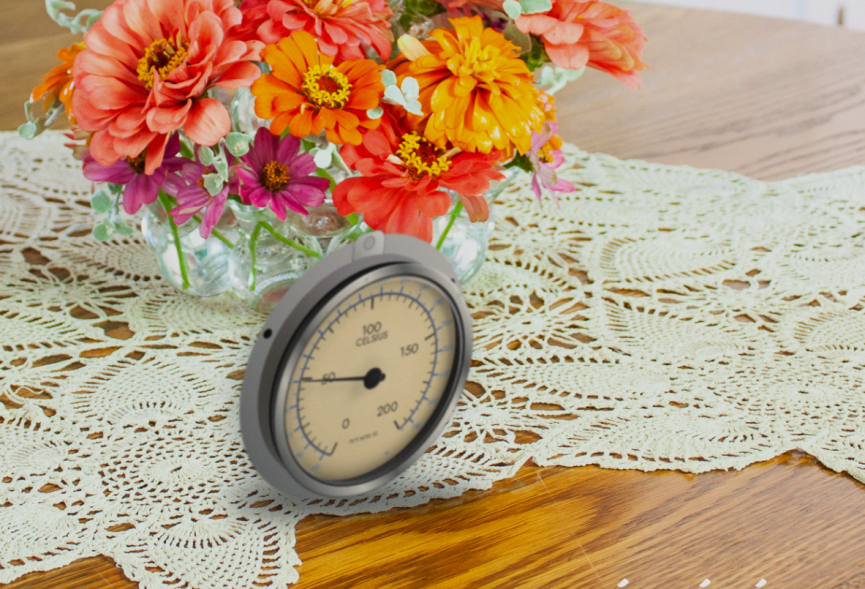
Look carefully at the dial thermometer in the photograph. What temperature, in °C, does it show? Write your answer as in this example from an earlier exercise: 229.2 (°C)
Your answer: 50 (°C)
